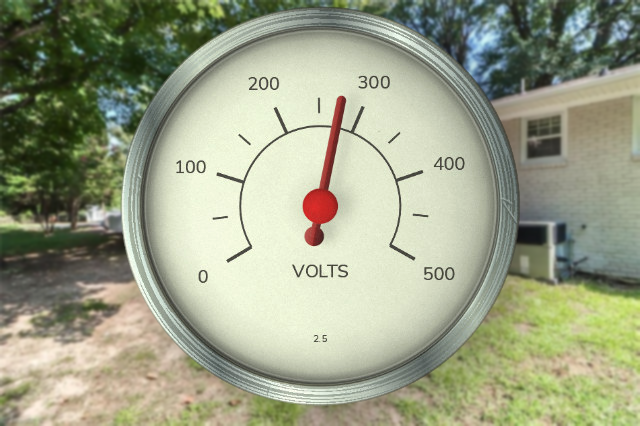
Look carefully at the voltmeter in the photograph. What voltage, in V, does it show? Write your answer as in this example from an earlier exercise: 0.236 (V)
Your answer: 275 (V)
